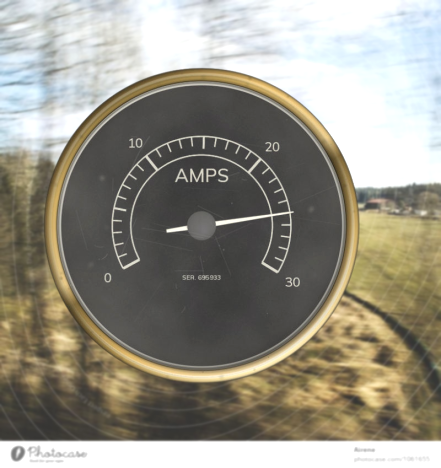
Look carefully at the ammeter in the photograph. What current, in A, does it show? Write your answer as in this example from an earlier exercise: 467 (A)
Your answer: 25 (A)
